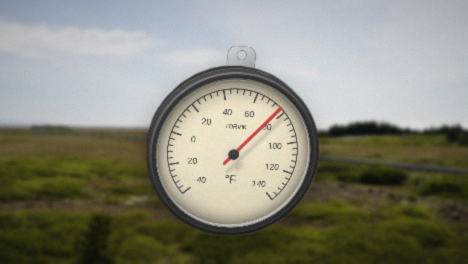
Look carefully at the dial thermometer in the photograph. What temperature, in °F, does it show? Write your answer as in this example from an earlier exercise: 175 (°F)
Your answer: 76 (°F)
